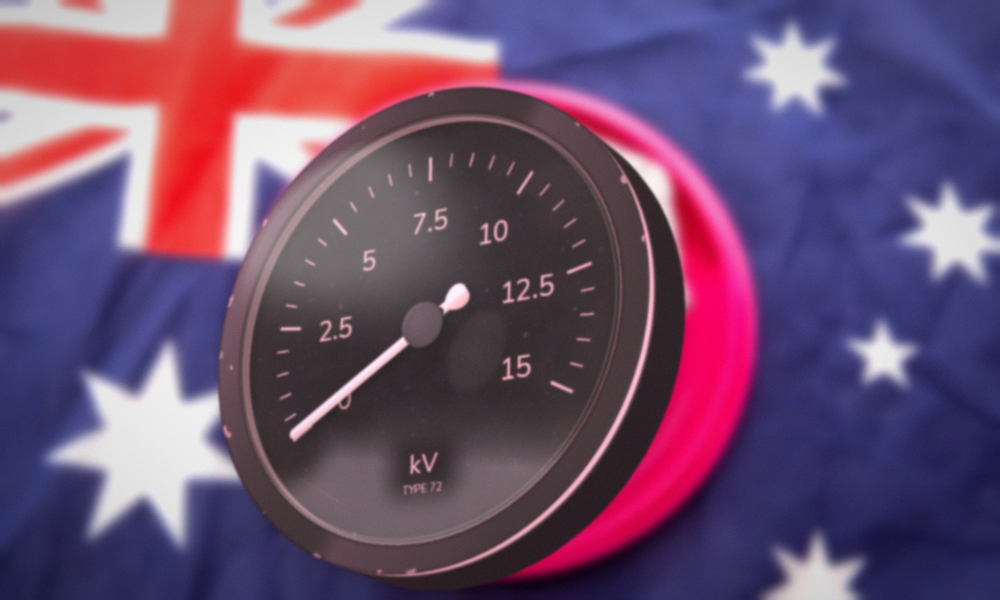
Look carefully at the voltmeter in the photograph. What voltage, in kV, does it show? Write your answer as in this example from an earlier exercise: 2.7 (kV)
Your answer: 0 (kV)
